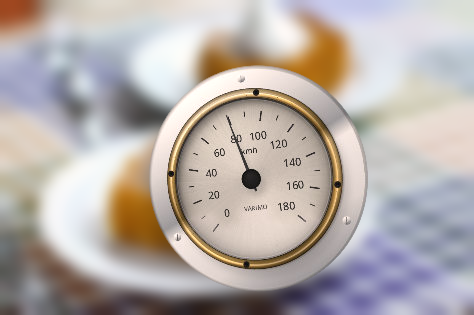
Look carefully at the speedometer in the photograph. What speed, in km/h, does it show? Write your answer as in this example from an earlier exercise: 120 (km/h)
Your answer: 80 (km/h)
